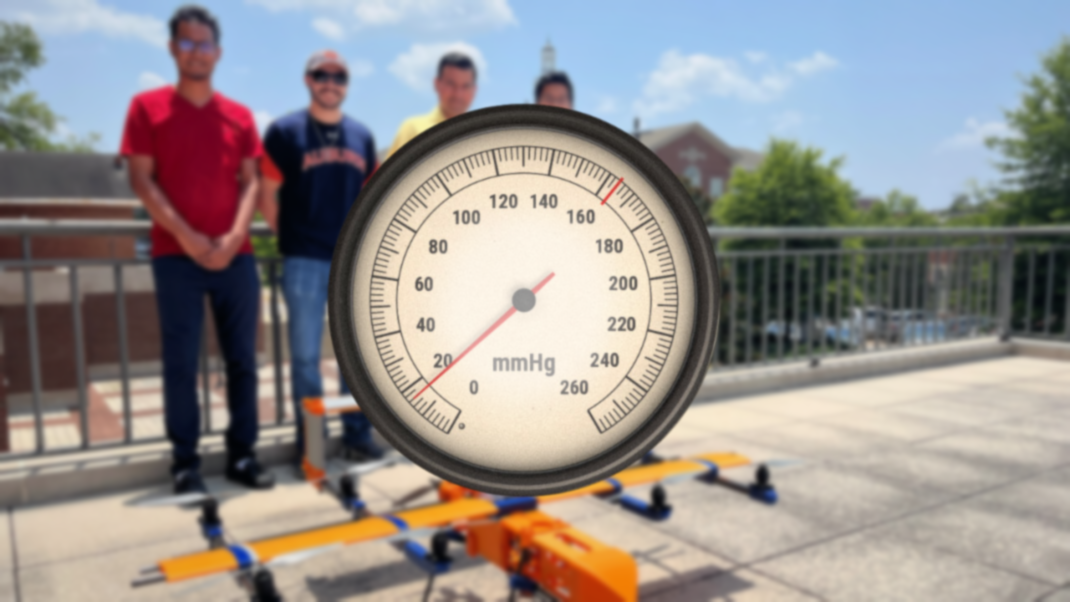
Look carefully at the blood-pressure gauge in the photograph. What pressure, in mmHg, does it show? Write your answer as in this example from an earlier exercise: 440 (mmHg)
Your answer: 16 (mmHg)
